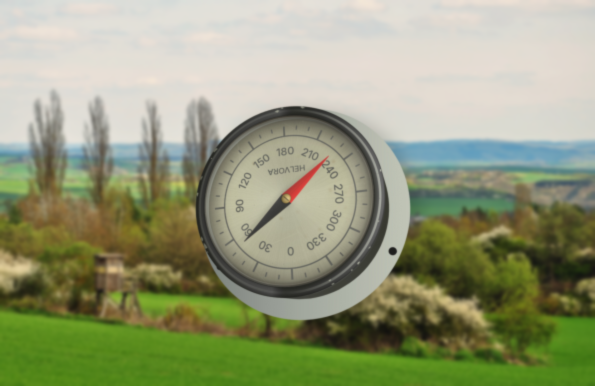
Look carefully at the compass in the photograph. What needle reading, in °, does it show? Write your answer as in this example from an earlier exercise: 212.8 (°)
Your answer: 230 (°)
